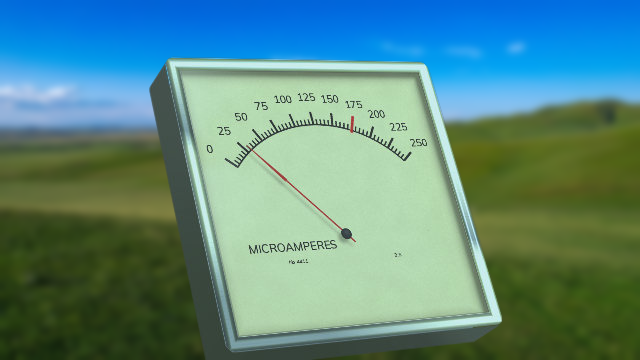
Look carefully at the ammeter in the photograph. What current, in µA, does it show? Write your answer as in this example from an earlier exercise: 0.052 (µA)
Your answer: 25 (µA)
